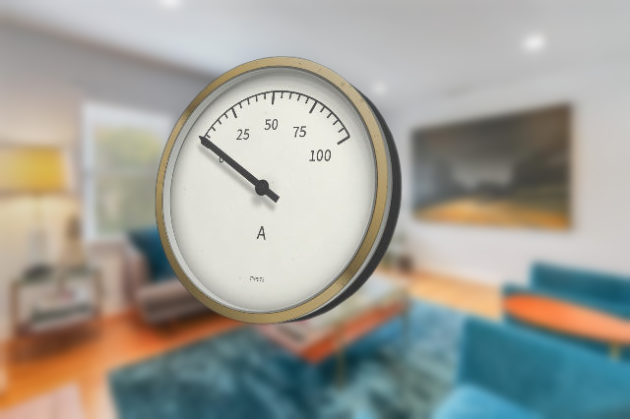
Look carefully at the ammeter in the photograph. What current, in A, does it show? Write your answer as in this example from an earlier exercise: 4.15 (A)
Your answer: 2.5 (A)
